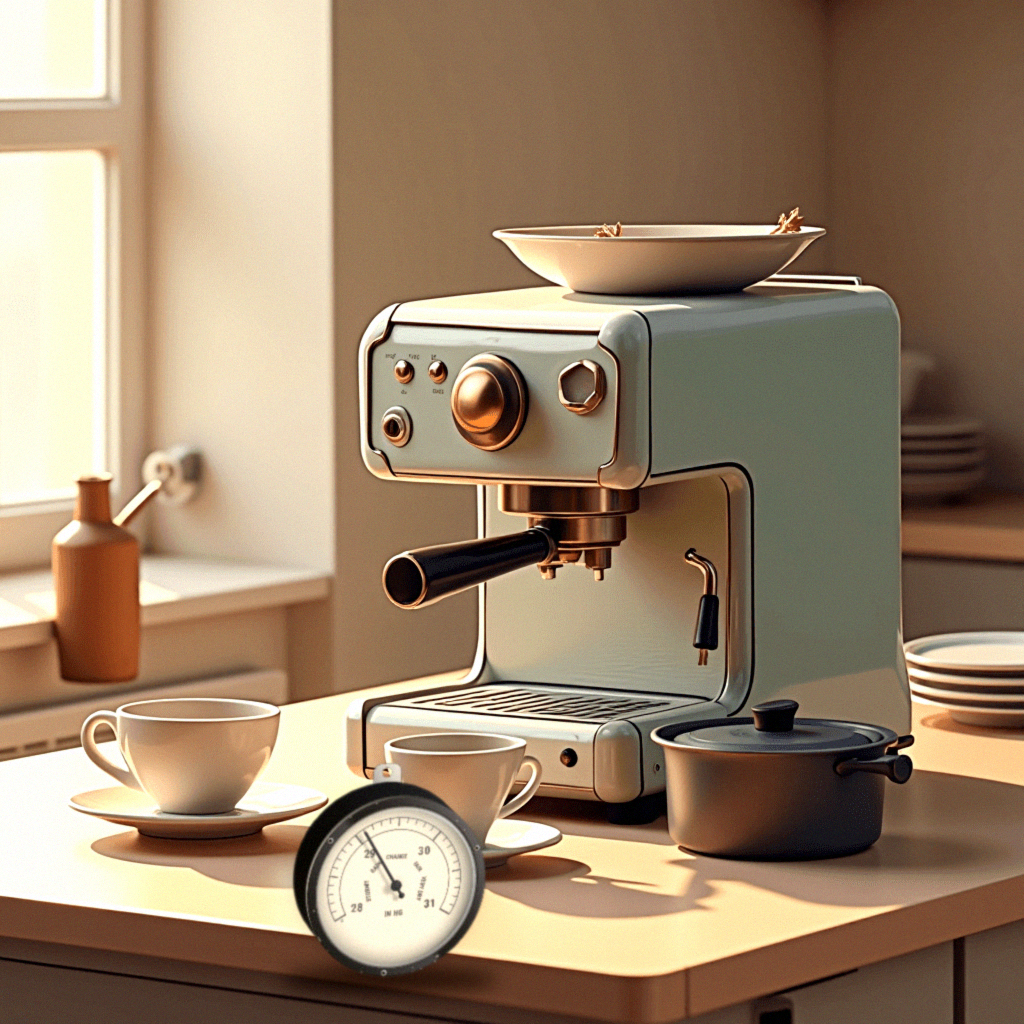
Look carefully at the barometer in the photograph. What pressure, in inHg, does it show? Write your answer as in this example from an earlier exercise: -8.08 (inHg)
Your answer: 29.1 (inHg)
